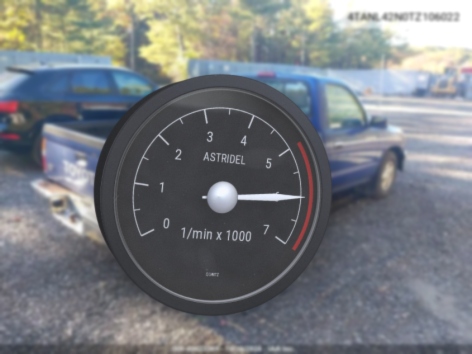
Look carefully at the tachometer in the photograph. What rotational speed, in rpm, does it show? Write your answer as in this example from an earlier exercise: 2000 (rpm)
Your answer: 6000 (rpm)
